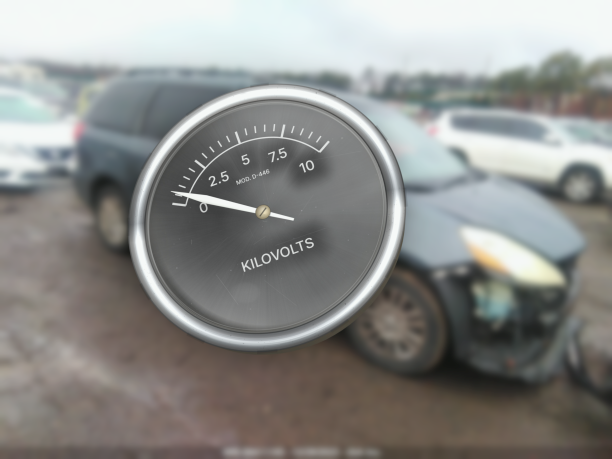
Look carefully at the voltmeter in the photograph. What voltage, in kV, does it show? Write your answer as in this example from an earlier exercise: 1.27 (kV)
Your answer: 0.5 (kV)
